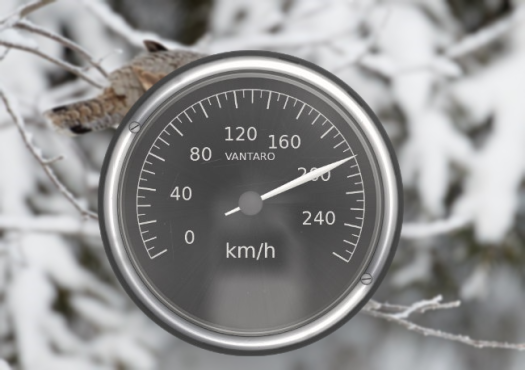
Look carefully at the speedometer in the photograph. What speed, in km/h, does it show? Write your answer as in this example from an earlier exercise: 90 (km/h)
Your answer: 200 (km/h)
